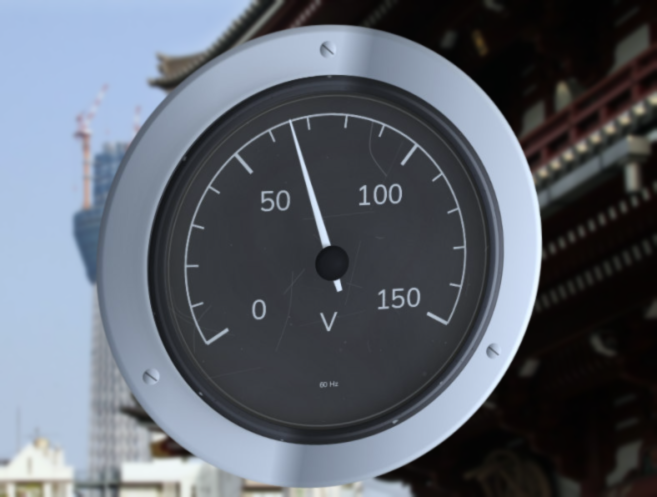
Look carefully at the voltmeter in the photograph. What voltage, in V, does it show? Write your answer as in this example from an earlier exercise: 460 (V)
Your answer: 65 (V)
